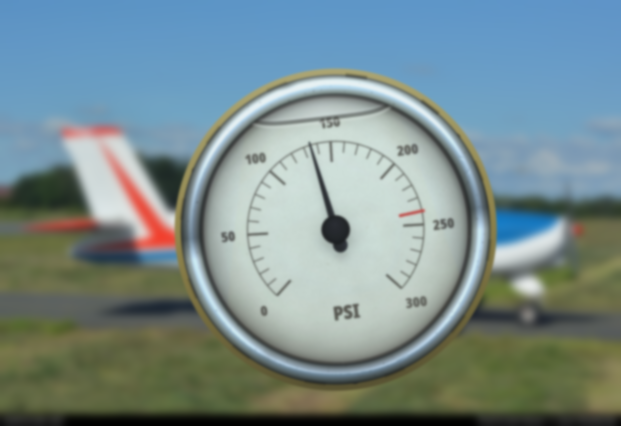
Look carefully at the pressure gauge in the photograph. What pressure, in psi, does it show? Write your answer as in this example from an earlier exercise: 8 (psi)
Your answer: 135 (psi)
